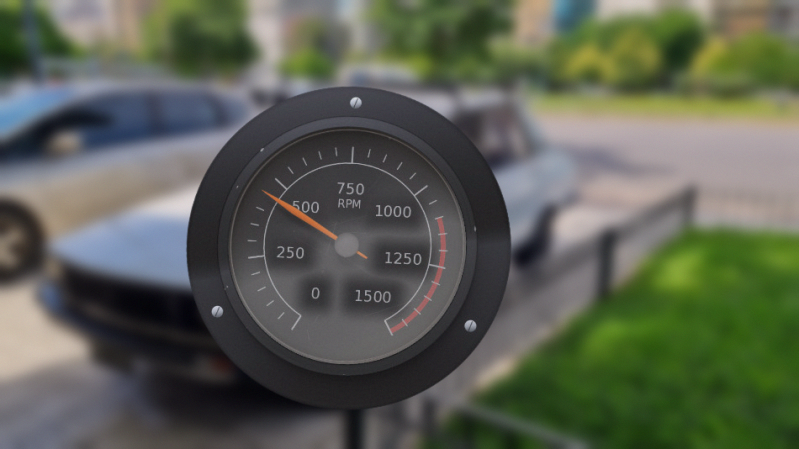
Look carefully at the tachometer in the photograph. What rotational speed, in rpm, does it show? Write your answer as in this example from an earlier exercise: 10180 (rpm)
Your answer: 450 (rpm)
